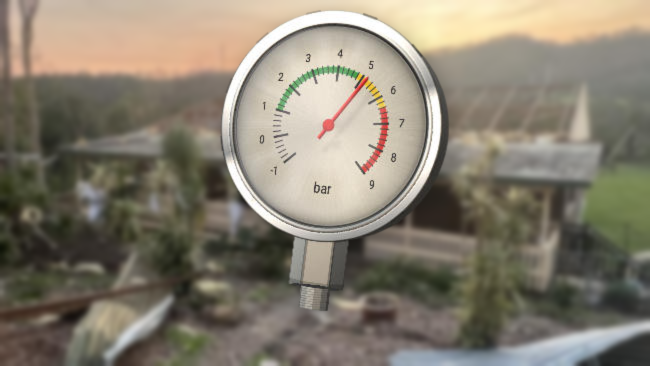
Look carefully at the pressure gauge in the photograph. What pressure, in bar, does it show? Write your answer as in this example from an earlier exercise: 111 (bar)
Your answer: 5.2 (bar)
